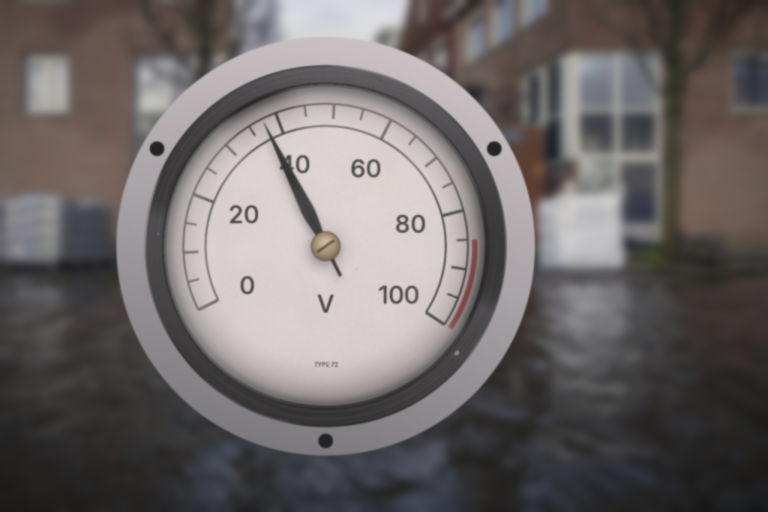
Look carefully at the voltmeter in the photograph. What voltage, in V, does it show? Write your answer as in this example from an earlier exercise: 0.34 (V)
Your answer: 37.5 (V)
